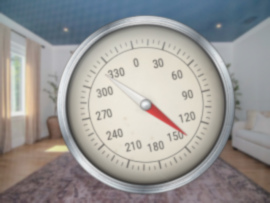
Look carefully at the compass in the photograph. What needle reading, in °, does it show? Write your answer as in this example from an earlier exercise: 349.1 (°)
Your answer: 140 (°)
